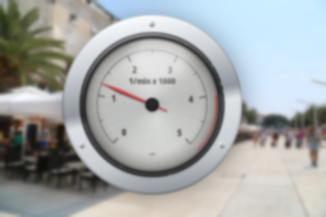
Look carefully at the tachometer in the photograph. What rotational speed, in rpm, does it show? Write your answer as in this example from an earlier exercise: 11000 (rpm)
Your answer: 1250 (rpm)
